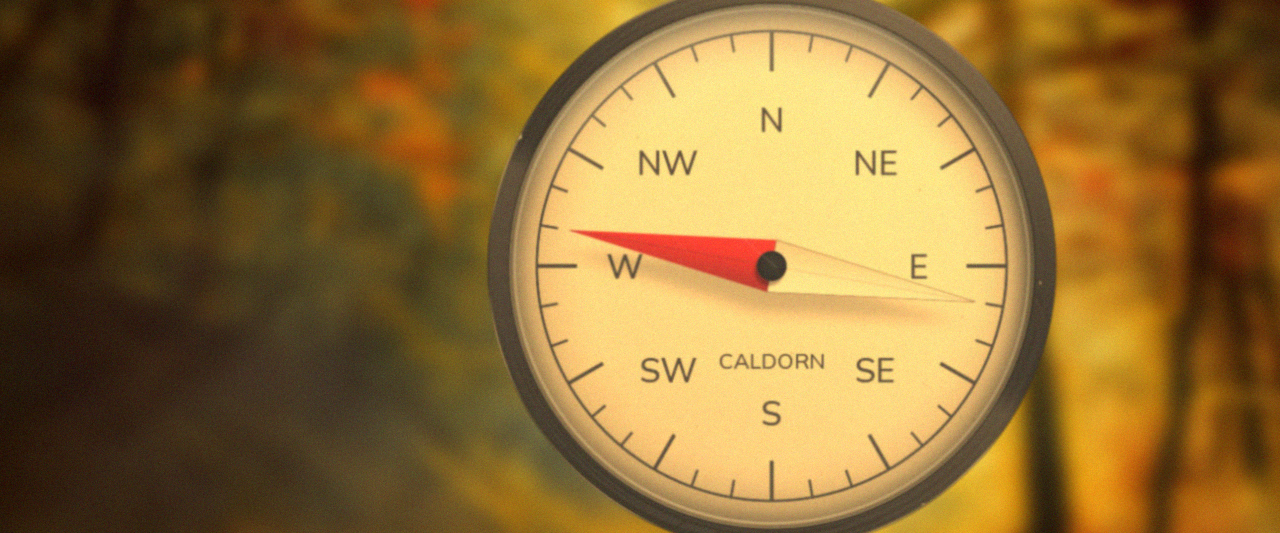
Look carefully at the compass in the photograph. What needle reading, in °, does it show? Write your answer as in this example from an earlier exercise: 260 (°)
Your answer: 280 (°)
